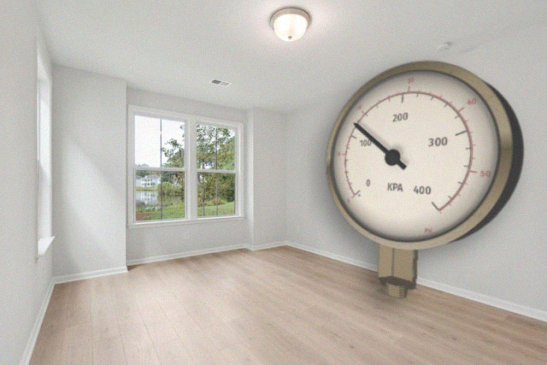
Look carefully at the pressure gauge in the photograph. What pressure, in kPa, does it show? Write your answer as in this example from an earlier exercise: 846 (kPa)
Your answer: 120 (kPa)
